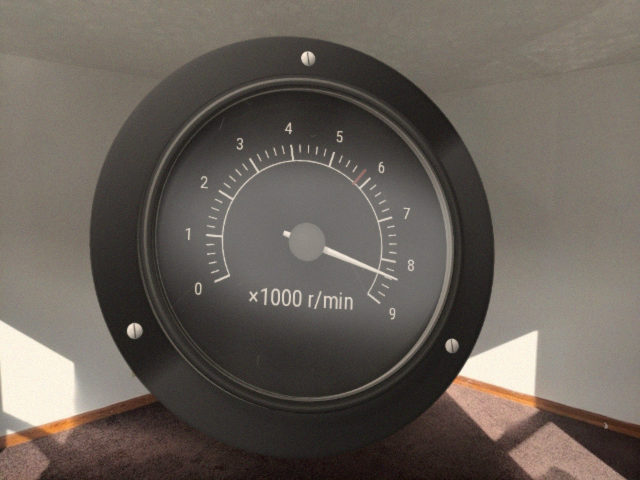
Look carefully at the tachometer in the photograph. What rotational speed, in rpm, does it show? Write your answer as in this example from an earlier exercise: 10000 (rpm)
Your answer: 8400 (rpm)
